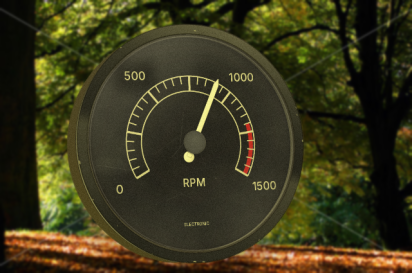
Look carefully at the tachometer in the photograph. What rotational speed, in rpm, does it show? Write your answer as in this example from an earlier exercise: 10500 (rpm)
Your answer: 900 (rpm)
